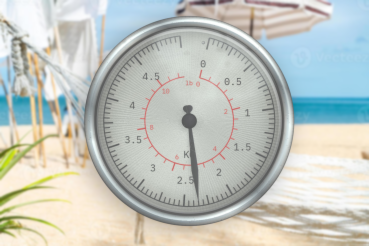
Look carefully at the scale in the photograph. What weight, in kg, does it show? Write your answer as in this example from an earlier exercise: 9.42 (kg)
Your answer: 2.35 (kg)
